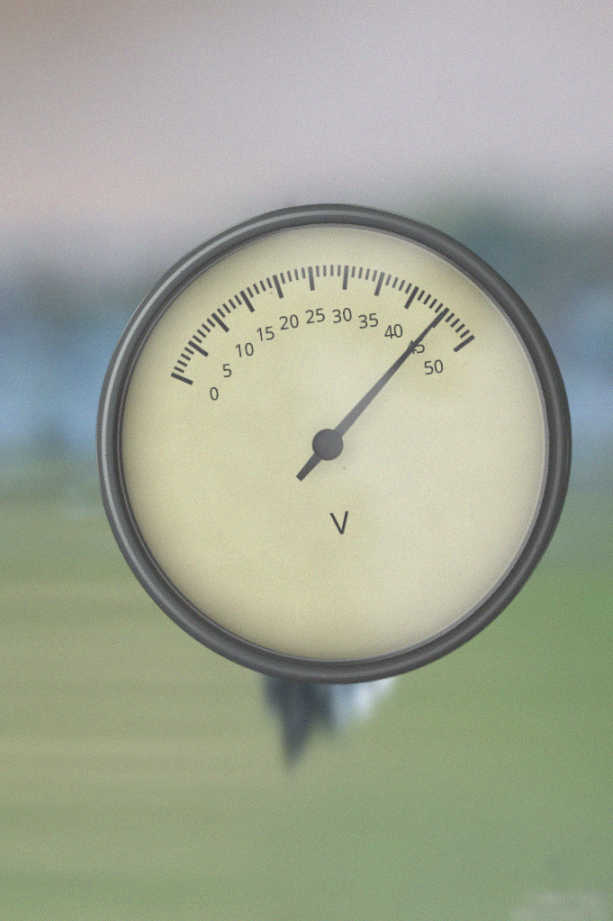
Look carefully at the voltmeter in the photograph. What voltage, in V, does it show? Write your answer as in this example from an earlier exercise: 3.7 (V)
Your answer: 45 (V)
